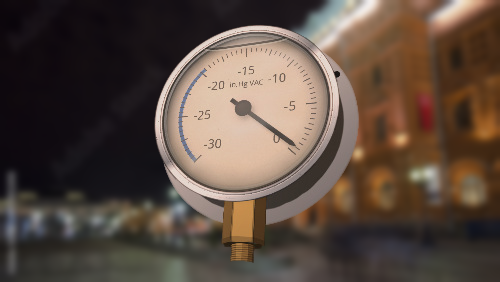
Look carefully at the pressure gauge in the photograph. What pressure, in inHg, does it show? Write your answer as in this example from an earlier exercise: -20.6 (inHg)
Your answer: -0.5 (inHg)
